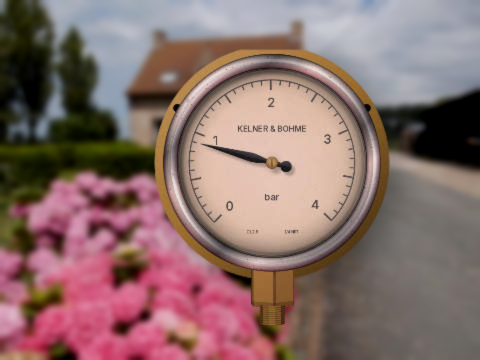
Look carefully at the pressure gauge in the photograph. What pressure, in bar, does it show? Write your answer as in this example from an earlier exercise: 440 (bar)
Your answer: 0.9 (bar)
